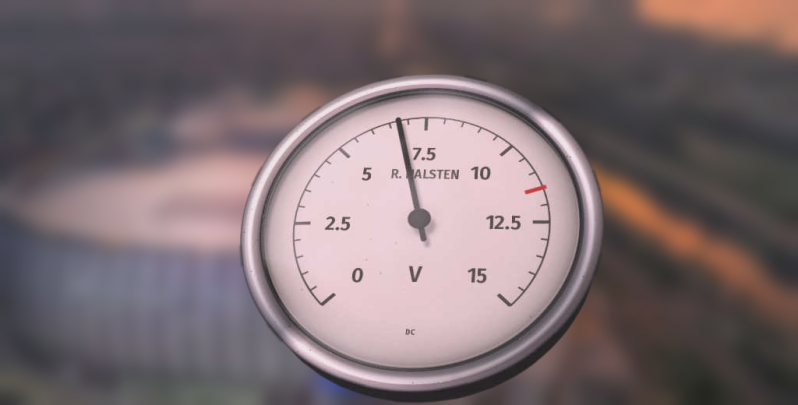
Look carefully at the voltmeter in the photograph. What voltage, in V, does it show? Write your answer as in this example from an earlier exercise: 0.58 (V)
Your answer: 6.75 (V)
